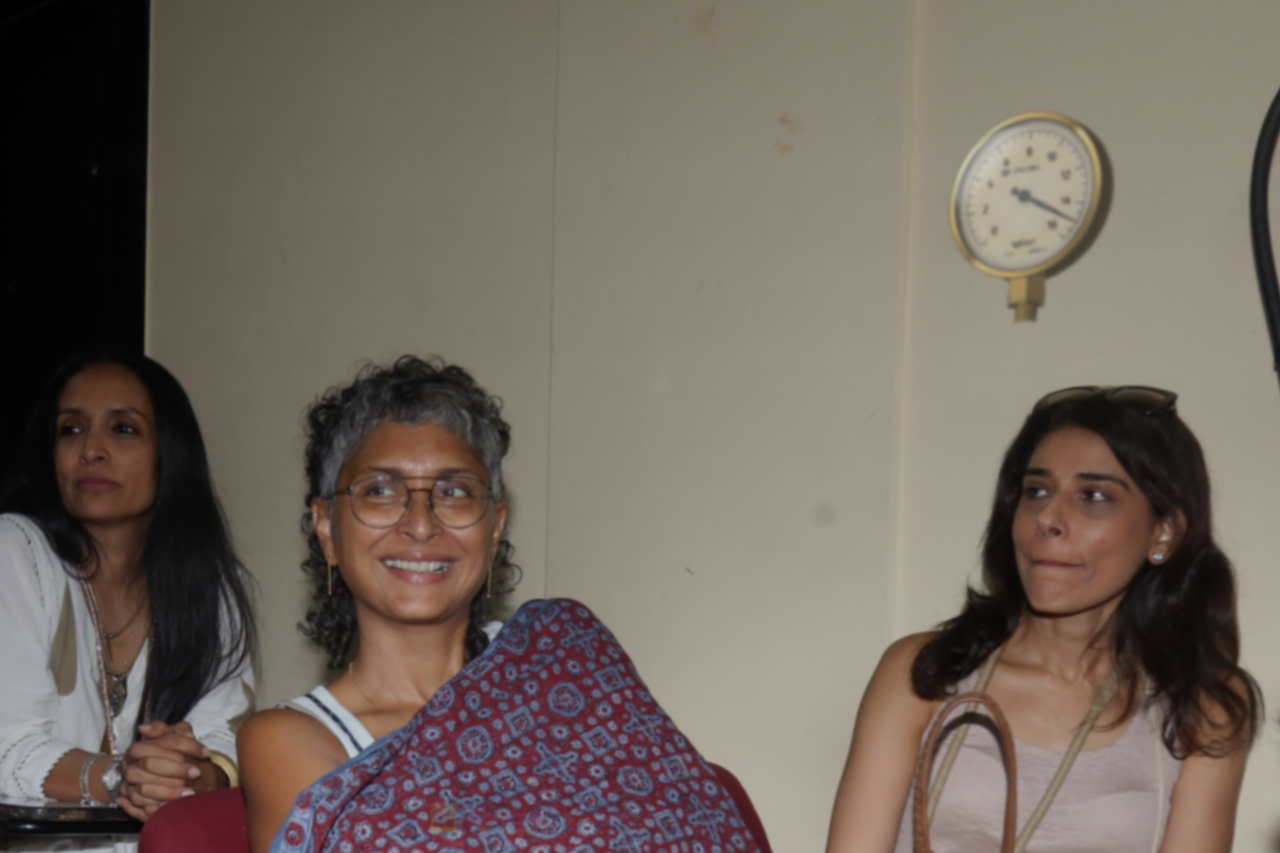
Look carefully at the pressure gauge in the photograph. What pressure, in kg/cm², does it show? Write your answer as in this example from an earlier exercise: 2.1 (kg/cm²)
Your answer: 15 (kg/cm²)
